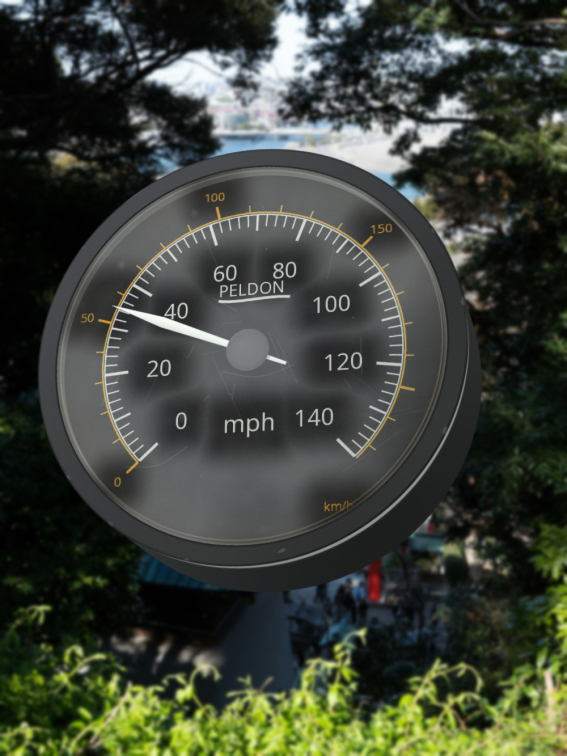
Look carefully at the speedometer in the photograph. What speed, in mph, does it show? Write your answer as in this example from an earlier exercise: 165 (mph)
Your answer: 34 (mph)
